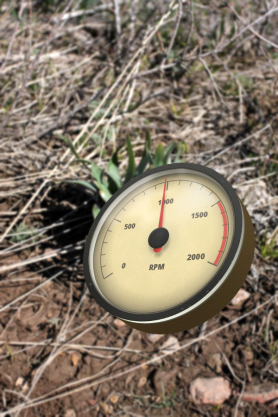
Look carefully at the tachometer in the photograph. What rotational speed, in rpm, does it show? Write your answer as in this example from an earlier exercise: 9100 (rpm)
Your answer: 1000 (rpm)
